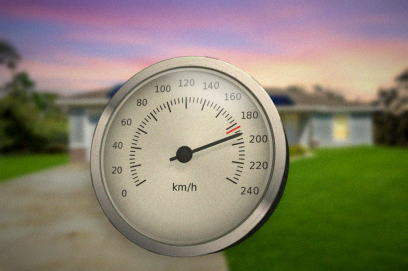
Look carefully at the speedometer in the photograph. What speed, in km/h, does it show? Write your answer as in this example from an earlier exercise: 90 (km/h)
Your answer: 192 (km/h)
